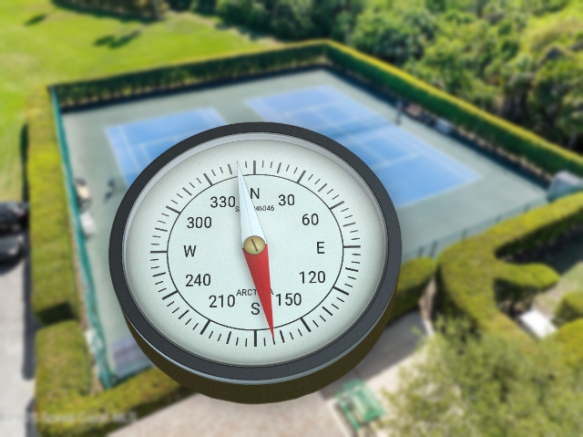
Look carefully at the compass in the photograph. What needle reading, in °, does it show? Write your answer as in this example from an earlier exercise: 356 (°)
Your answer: 170 (°)
